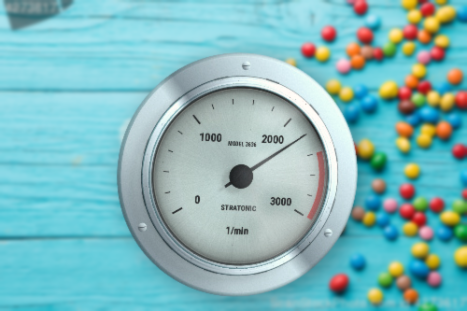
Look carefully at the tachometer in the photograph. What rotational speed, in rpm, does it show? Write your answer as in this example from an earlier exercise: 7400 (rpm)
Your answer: 2200 (rpm)
